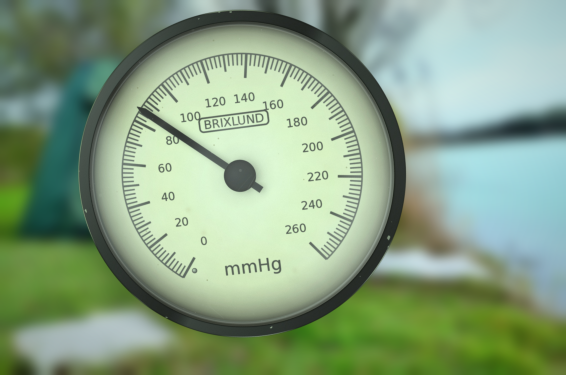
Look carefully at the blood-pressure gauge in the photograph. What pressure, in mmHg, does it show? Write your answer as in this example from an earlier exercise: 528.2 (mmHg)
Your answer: 86 (mmHg)
